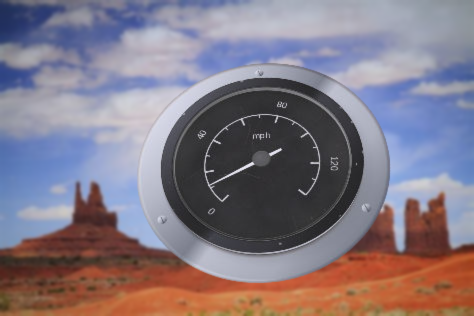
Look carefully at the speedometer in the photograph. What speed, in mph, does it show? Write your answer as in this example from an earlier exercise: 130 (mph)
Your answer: 10 (mph)
